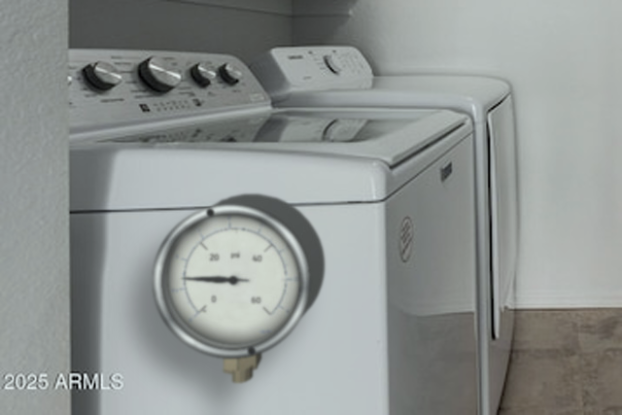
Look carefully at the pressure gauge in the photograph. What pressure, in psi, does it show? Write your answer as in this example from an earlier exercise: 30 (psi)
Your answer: 10 (psi)
